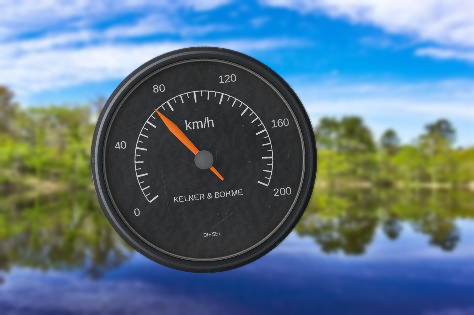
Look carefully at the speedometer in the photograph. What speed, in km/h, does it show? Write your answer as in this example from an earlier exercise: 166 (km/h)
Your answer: 70 (km/h)
